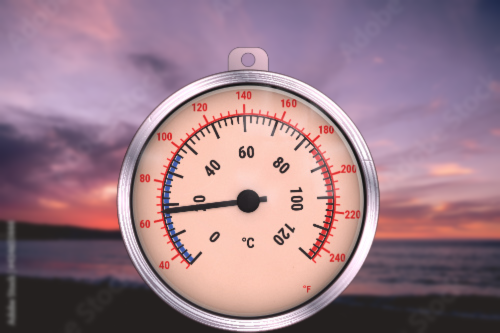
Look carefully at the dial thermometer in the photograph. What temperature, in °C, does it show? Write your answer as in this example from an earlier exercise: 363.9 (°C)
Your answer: 18 (°C)
